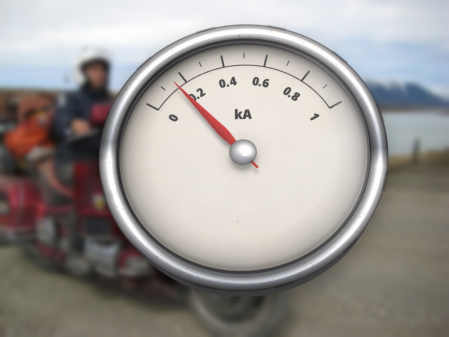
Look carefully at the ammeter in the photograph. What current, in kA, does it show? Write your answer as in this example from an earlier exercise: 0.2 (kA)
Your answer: 0.15 (kA)
